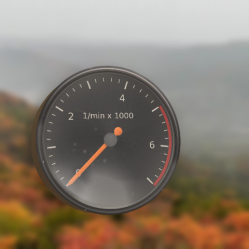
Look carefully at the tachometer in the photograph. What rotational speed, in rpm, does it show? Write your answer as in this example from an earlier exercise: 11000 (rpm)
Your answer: 0 (rpm)
